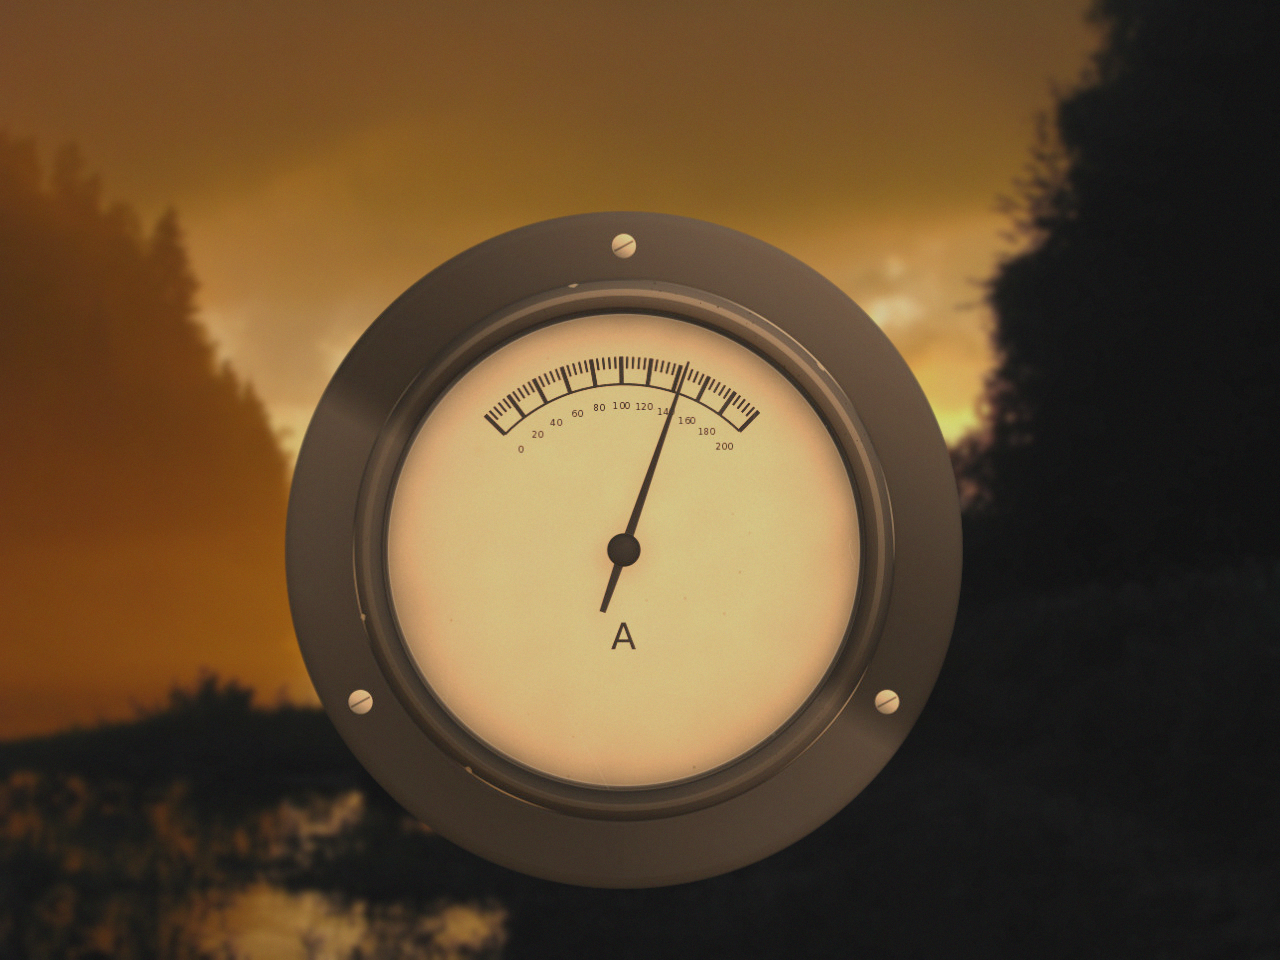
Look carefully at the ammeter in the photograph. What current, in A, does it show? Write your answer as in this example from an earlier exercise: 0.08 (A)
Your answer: 144 (A)
